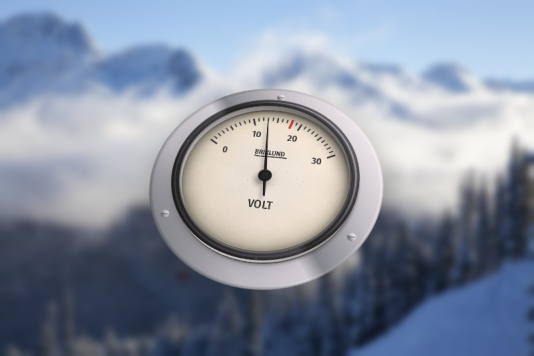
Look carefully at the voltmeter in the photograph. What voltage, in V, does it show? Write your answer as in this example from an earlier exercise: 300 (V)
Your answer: 13 (V)
